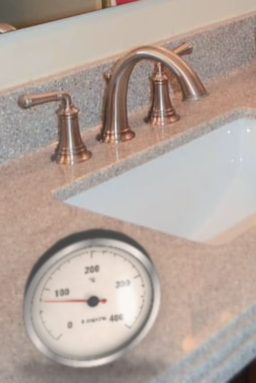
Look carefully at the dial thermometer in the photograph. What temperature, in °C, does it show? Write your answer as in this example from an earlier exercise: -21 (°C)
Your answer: 80 (°C)
